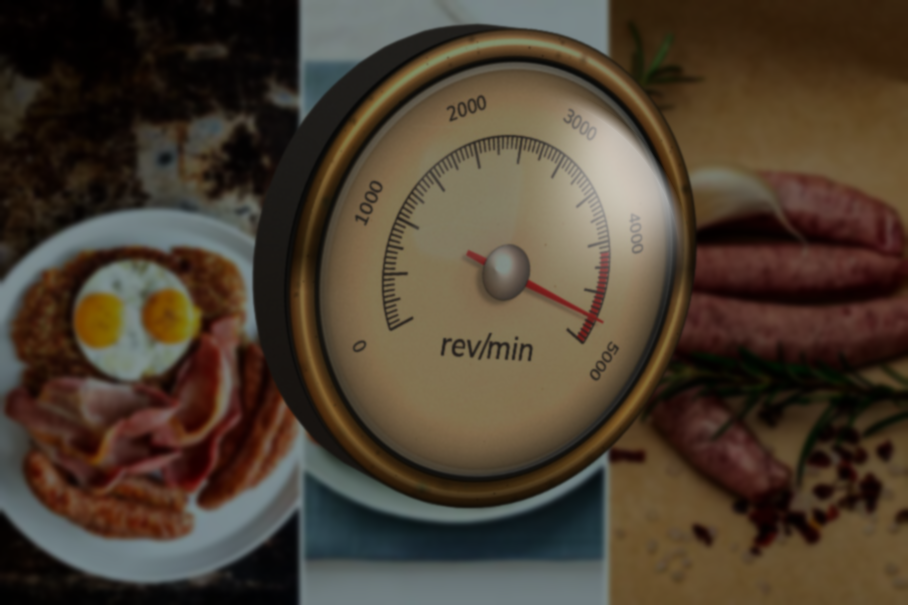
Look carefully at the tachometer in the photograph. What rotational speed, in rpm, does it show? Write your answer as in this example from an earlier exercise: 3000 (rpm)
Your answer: 4750 (rpm)
